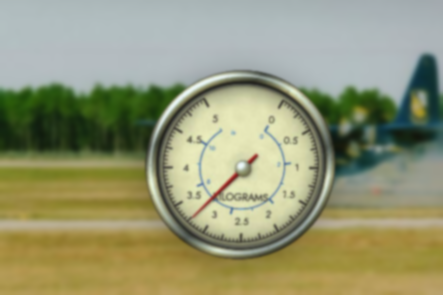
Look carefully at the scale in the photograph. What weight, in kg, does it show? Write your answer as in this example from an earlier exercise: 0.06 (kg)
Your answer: 3.25 (kg)
